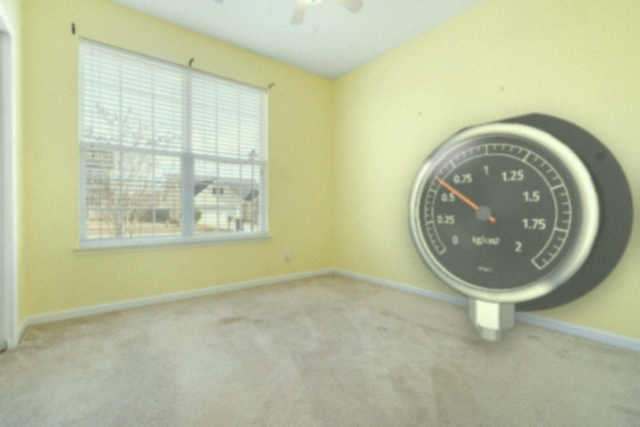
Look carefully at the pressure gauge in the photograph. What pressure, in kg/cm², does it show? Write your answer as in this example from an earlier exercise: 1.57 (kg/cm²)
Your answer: 0.6 (kg/cm²)
